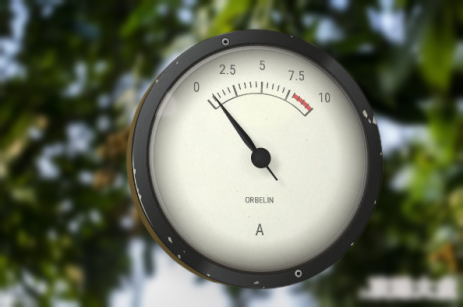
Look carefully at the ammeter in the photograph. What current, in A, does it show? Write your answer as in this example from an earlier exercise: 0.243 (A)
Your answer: 0.5 (A)
